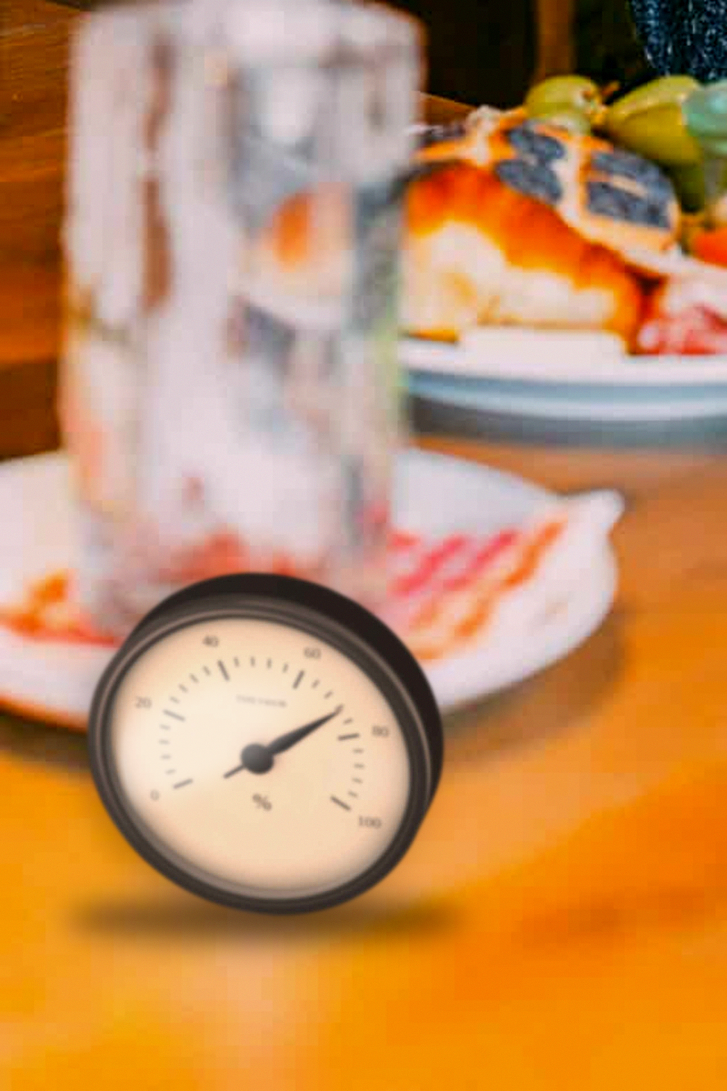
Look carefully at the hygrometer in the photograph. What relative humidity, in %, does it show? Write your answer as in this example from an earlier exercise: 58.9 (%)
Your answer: 72 (%)
